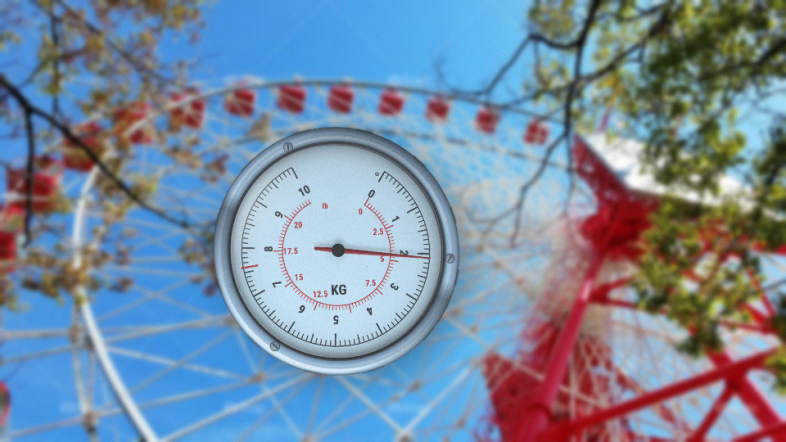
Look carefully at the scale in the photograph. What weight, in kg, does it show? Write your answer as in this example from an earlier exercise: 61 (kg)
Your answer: 2.1 (kg)
